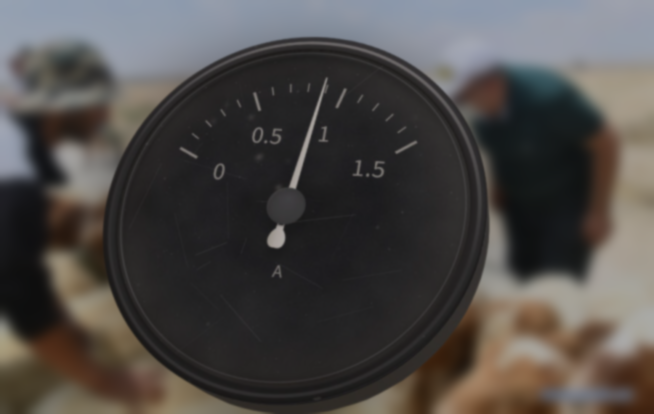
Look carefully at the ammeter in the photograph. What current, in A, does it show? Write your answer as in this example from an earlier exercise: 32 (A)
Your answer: 0.9 (A)
